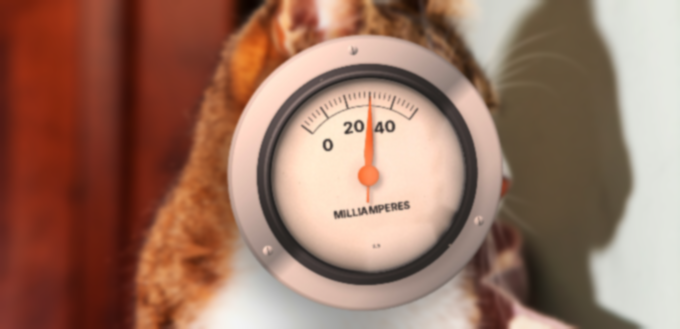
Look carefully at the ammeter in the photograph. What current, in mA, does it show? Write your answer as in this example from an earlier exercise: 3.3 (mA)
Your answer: 30 (mA)
